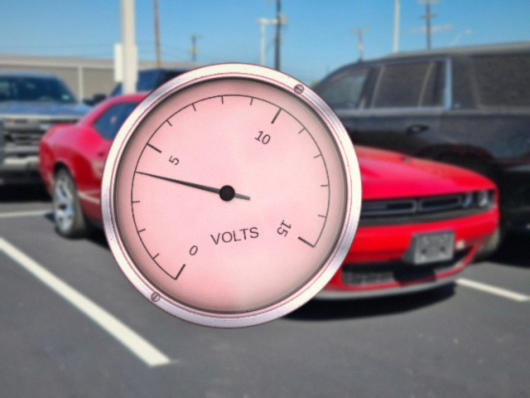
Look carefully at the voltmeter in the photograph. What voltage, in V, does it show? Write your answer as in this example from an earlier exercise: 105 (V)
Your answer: 4 (V)
